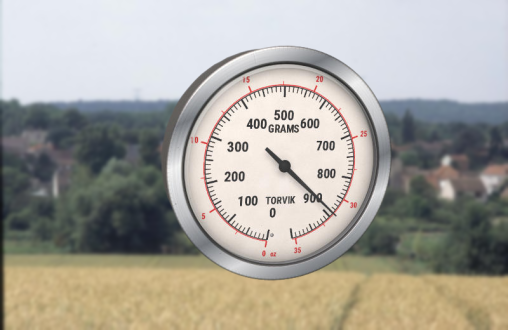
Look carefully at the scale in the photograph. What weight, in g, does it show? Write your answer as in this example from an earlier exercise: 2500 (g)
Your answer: 890 (g)
